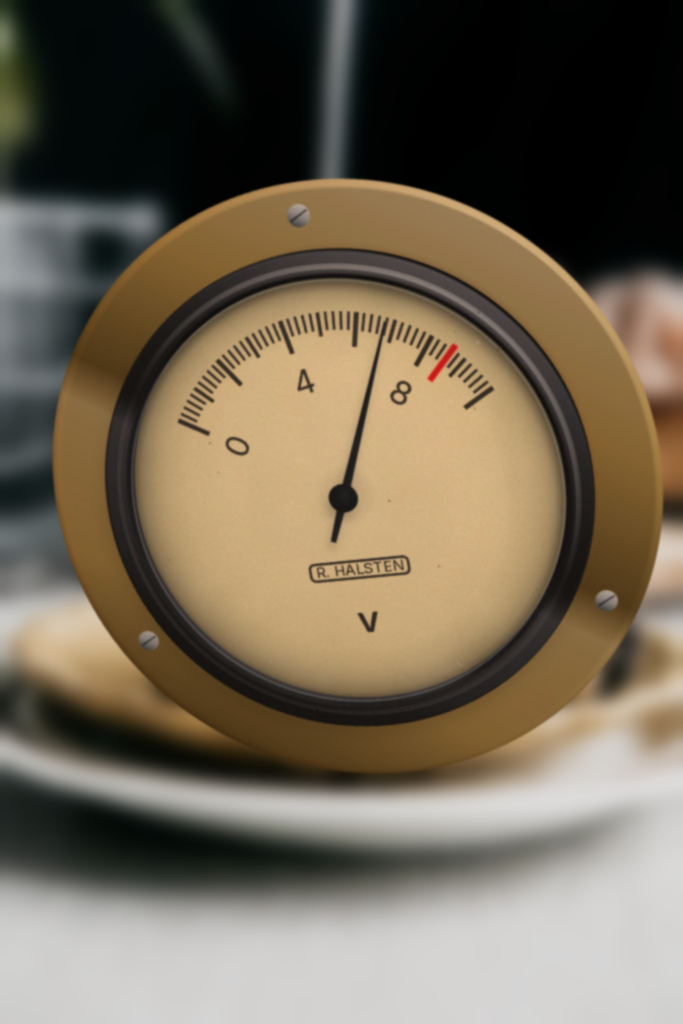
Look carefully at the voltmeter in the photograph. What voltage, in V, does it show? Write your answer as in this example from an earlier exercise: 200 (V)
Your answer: 6.8 (V)
